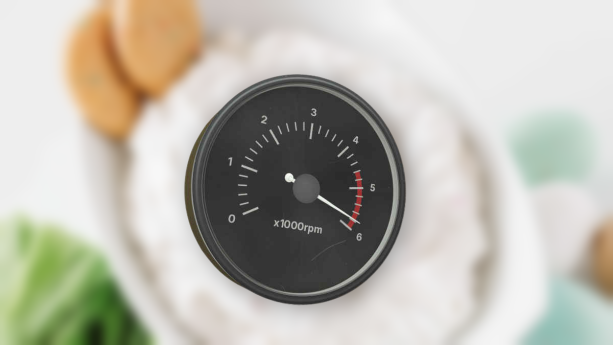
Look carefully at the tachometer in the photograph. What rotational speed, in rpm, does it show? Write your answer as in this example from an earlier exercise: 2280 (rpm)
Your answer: 5800 (rpm)
